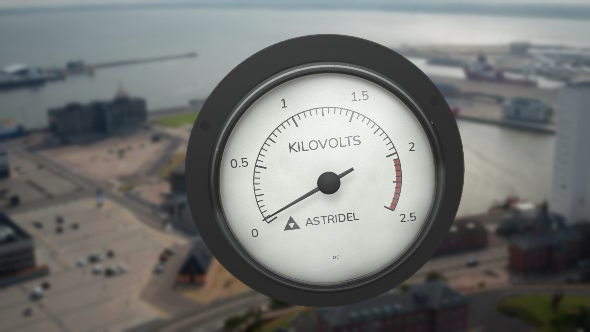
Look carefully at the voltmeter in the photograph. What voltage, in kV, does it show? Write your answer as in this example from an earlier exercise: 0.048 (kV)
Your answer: 0.05 (kV)
